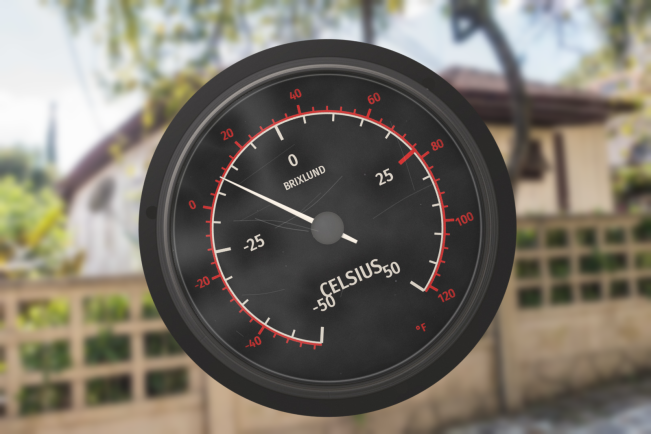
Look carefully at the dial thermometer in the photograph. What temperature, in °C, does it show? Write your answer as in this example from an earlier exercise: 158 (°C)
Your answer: -12.5 (°C)
